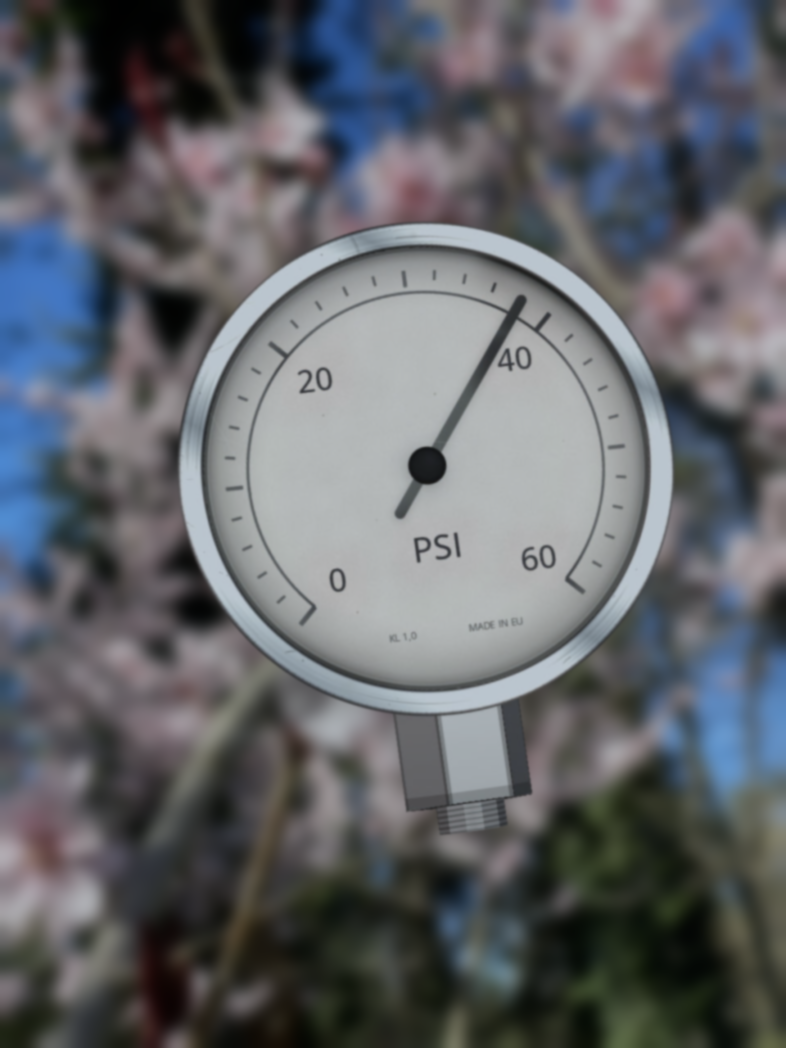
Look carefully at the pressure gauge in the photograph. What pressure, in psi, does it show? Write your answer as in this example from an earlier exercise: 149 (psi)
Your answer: 38 (psi)
